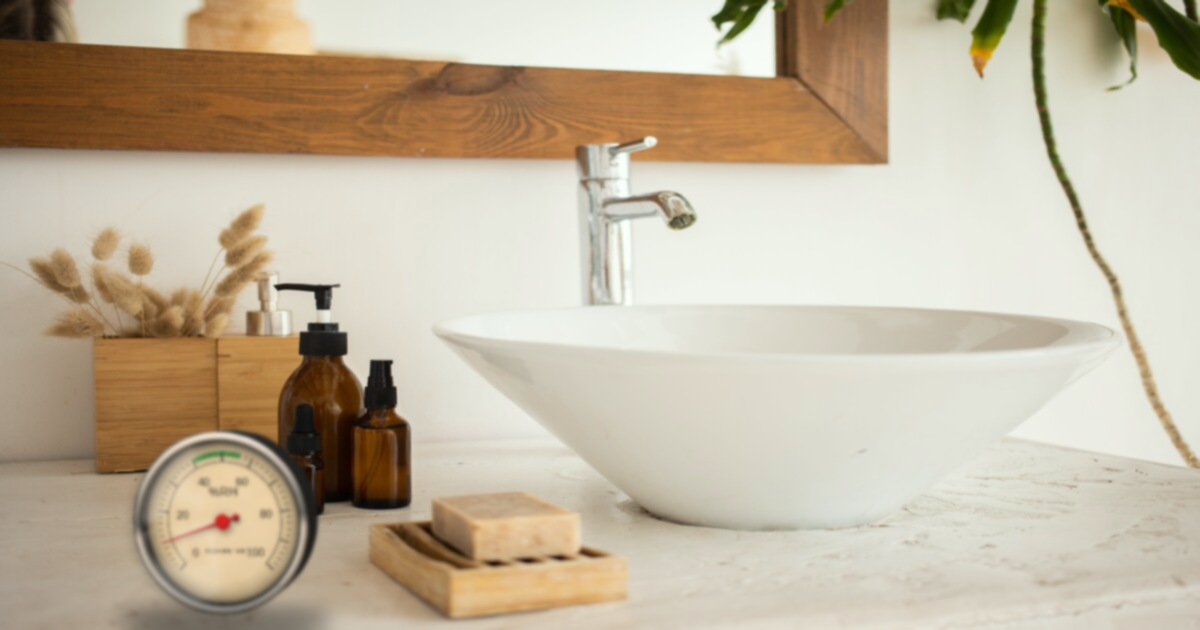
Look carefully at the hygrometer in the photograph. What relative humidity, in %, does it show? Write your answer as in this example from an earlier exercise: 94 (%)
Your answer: 10 (%)
